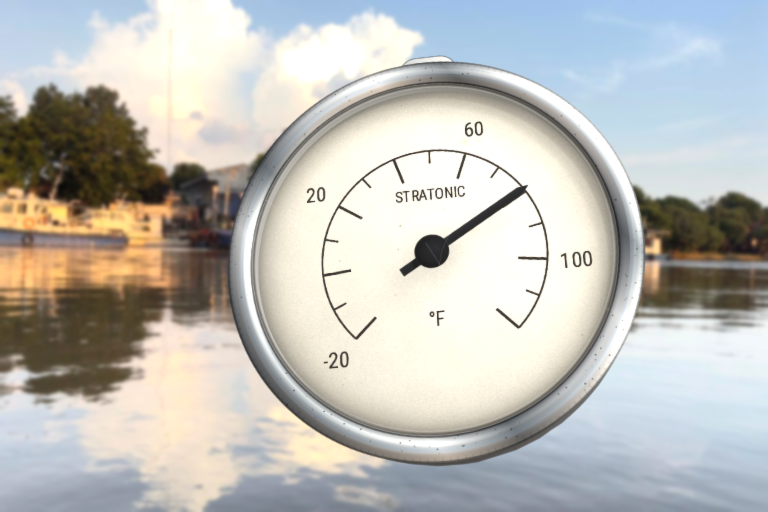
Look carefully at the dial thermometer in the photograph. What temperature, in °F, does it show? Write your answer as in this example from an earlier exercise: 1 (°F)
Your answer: 80 (°F)
